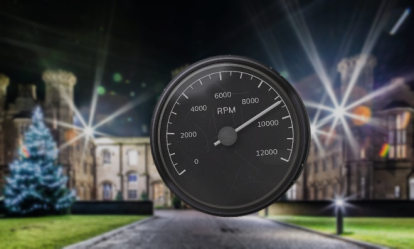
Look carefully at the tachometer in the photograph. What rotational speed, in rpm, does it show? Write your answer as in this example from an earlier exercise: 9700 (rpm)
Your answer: 9250 (rpm)
